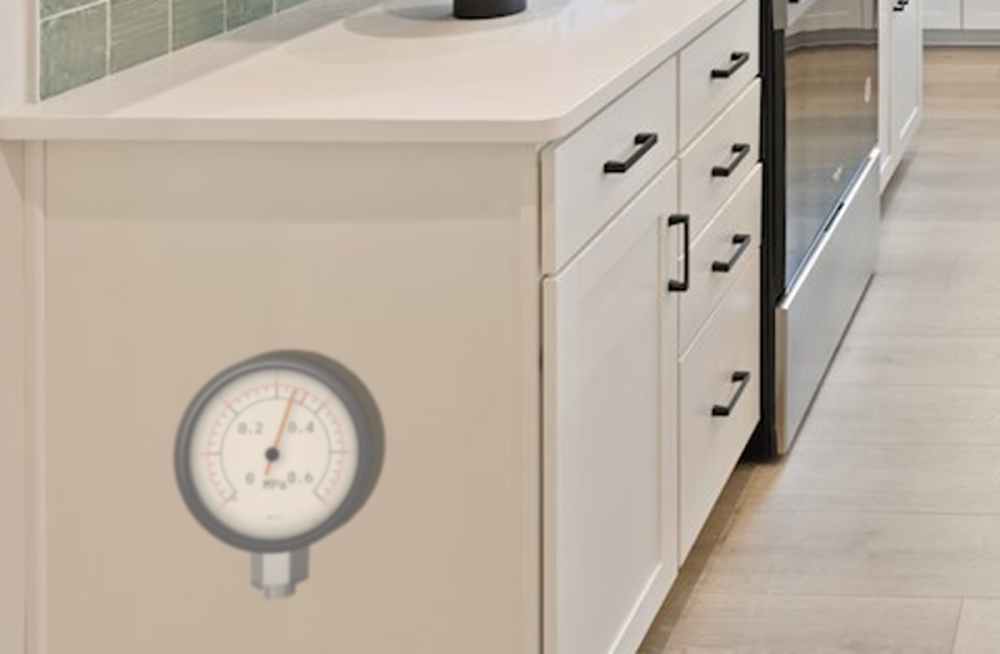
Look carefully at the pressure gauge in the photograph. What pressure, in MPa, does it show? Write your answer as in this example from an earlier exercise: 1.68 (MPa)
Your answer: 0.34 (MPa)
